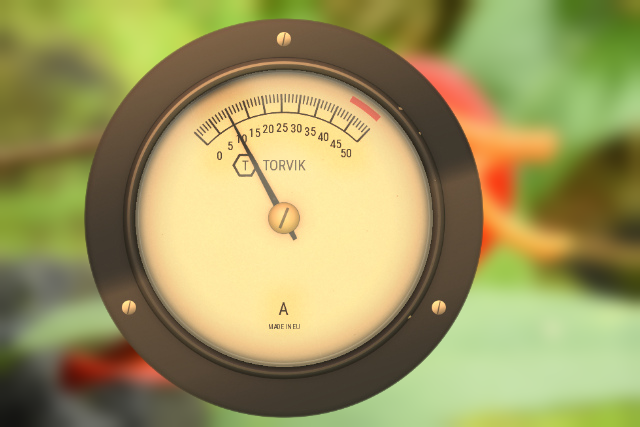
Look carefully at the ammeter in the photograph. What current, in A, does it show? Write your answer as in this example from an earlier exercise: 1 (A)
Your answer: 10 (A)
